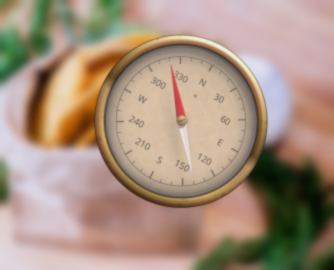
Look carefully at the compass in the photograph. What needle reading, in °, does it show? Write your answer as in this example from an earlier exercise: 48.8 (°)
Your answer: 320 (°)
